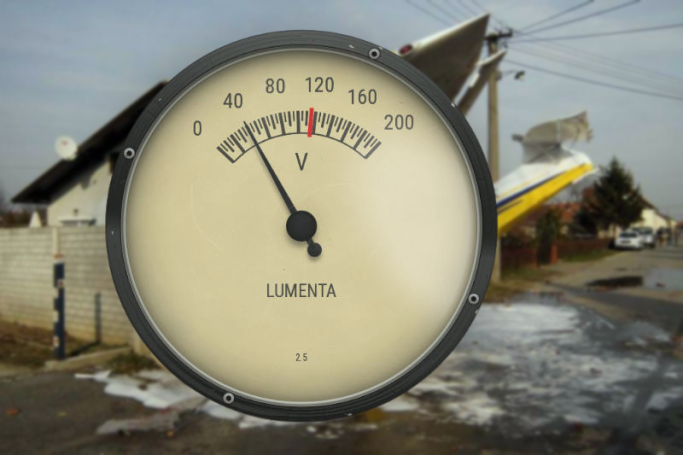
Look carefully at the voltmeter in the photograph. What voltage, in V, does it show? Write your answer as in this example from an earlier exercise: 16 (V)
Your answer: 40 (V)
